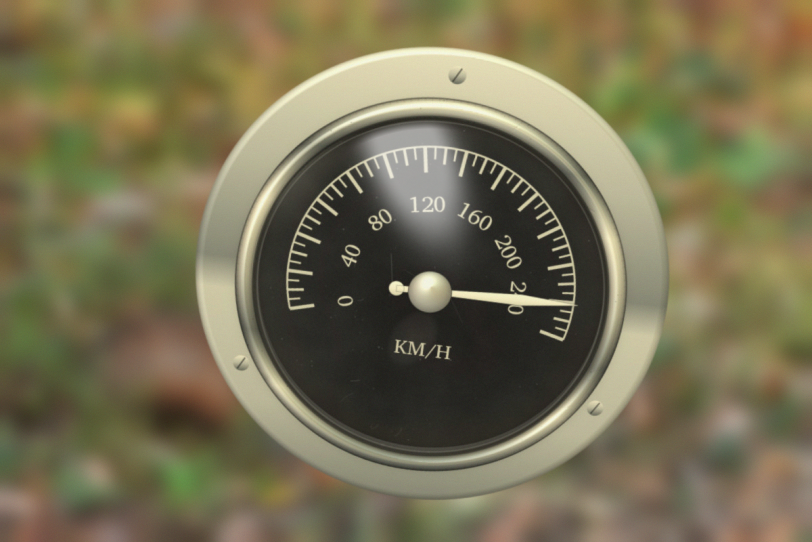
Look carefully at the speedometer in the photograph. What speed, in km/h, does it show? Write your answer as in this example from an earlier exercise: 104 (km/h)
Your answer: 240 (km/h)
